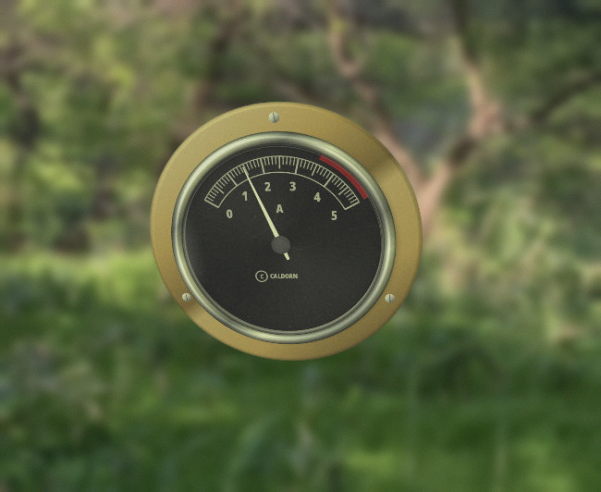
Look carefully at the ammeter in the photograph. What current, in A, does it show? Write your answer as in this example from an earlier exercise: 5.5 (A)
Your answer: 1.5 (A)
